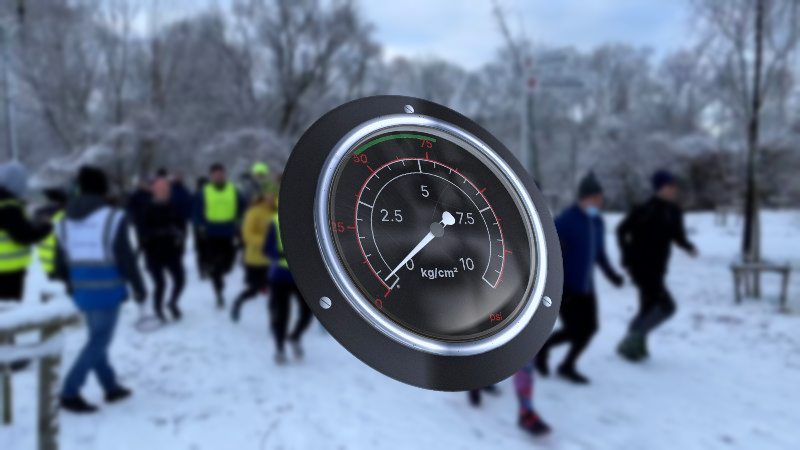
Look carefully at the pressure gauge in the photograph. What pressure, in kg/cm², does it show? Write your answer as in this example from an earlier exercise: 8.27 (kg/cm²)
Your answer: 0.25 (kg/cm²)
